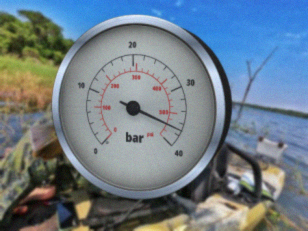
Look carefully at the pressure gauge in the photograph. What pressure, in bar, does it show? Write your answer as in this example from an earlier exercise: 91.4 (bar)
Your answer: 37 (bar)
